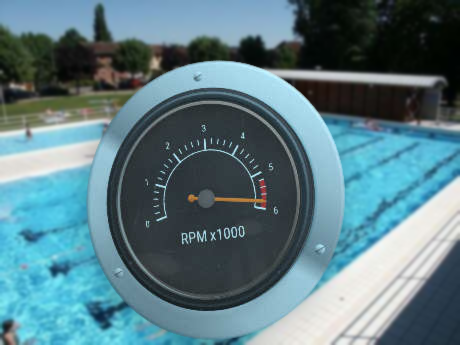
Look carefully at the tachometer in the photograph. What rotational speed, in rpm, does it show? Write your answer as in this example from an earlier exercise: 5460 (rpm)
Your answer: 5800 (rpm)
